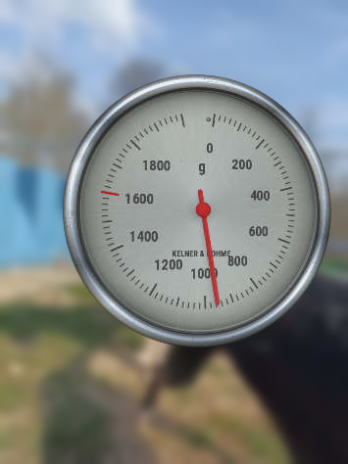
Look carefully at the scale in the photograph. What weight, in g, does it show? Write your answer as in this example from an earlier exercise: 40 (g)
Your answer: 960 (g)
